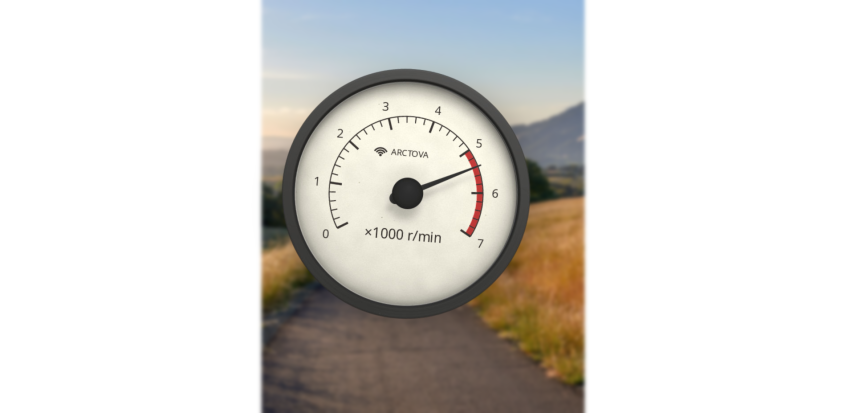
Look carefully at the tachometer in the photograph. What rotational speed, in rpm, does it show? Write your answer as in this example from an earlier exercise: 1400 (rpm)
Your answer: 5400 (rpm)
